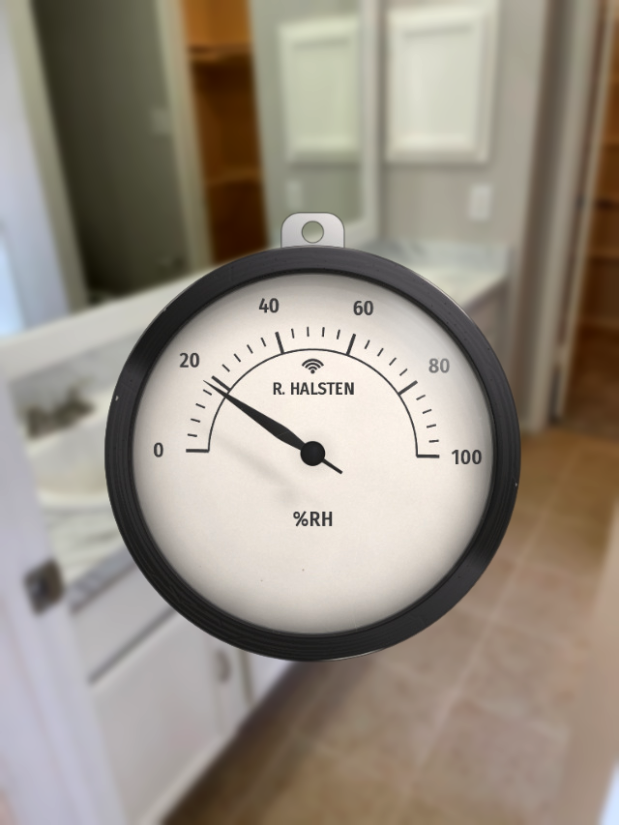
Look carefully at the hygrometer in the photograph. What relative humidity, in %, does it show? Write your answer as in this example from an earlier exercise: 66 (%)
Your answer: 18 (%)
